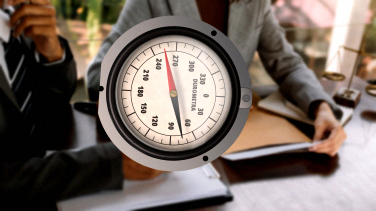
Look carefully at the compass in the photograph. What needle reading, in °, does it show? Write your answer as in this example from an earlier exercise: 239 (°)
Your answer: 255 (°)
